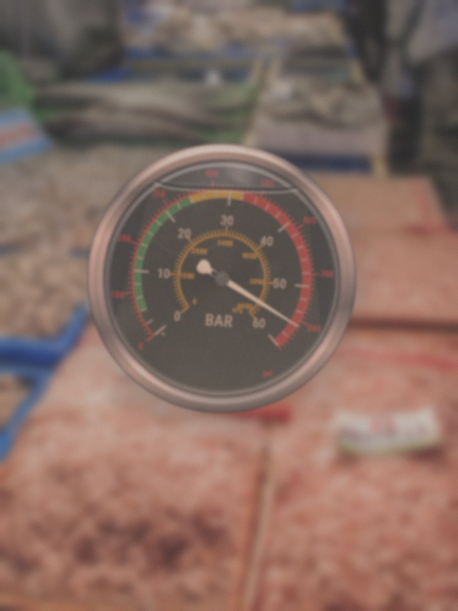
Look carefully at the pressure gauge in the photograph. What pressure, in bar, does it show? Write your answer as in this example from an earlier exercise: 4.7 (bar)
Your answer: 56 (bar)
